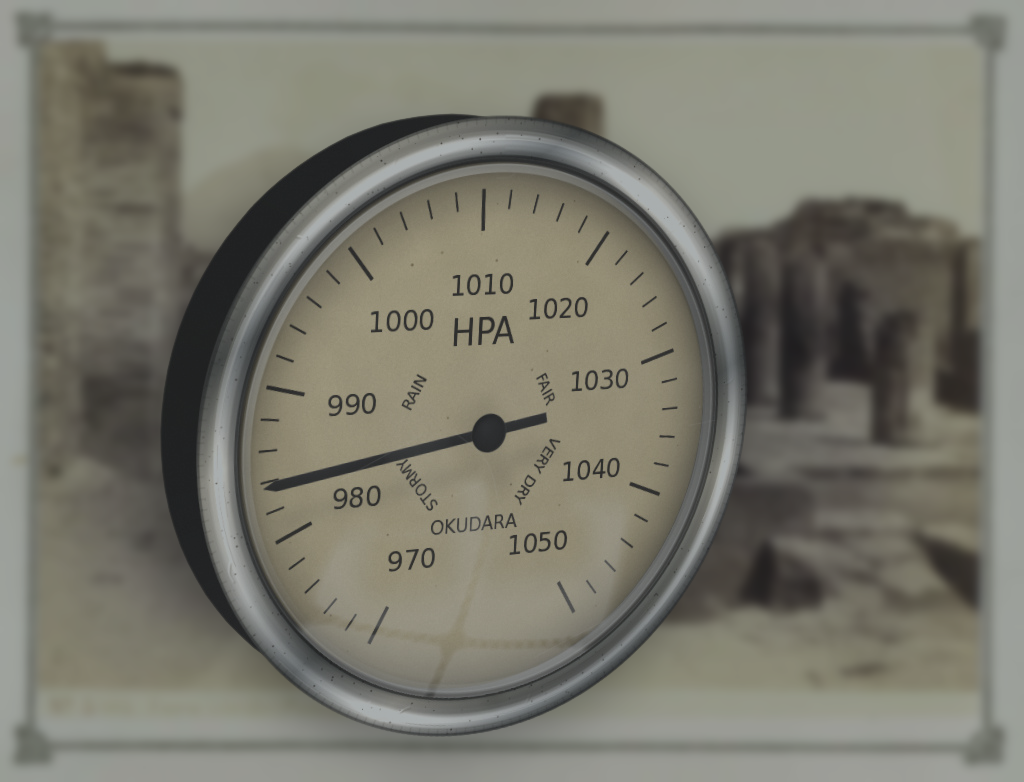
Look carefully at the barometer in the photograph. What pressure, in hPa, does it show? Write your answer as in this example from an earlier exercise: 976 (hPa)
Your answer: 984 (hPa)
